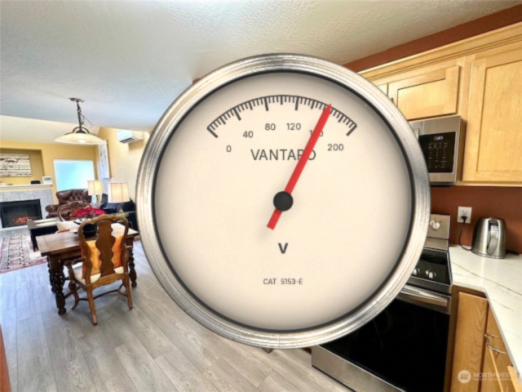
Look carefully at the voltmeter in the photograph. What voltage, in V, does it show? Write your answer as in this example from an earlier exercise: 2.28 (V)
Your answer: 160 (V)
